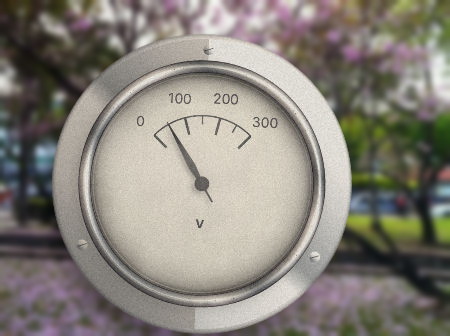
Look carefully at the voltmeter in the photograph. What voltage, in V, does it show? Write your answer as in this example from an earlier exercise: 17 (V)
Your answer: 50 (V)
